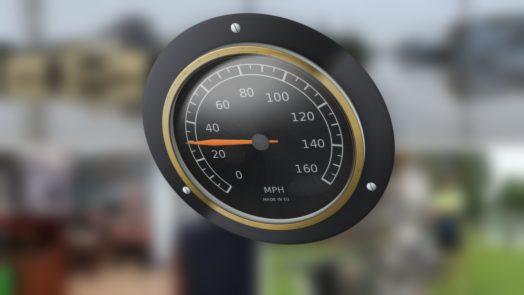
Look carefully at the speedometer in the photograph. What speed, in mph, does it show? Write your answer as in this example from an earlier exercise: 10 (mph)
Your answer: 30 (mph)
